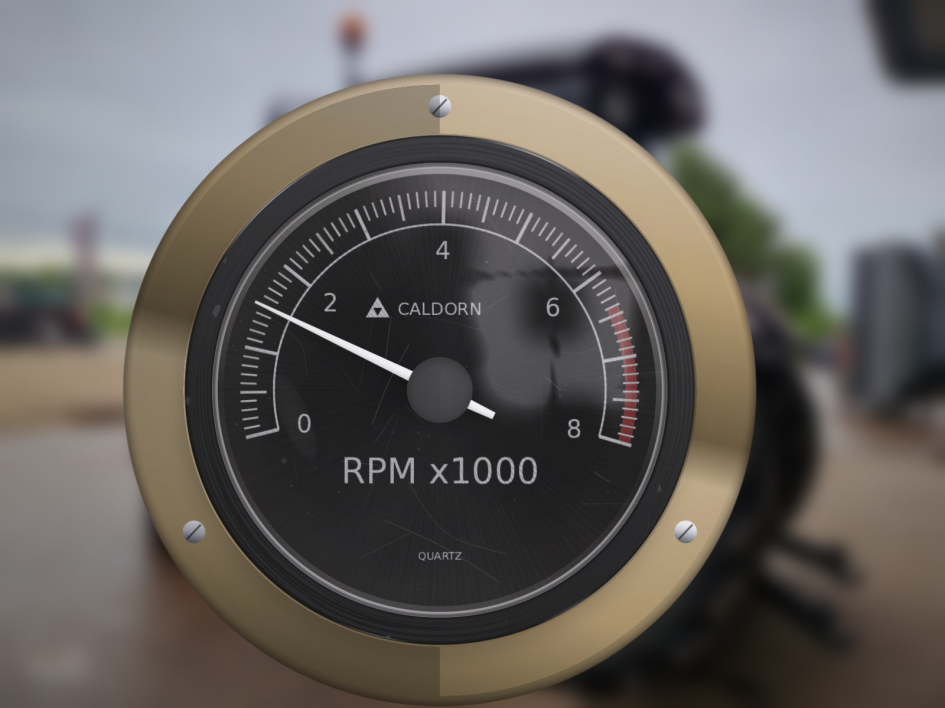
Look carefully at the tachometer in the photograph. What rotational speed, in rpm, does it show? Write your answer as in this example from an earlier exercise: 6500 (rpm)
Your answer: 1500 (rpm)
